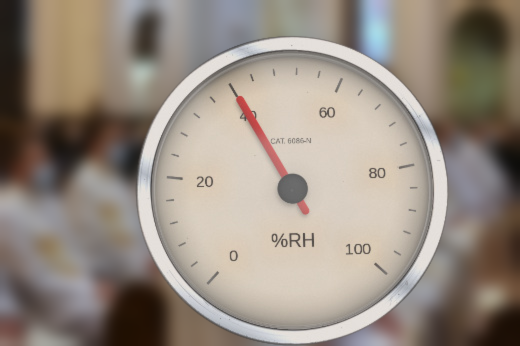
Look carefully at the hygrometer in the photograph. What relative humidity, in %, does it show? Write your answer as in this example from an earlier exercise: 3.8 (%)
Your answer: 40 (%)
